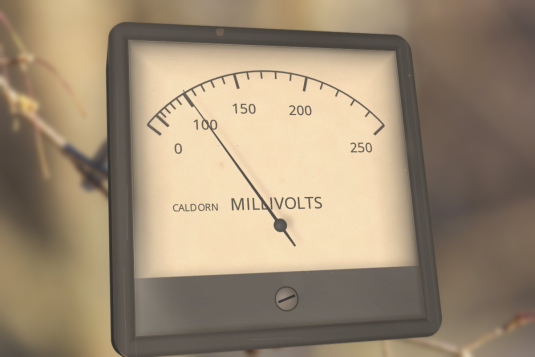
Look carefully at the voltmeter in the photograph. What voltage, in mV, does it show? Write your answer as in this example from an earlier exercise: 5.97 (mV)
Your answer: 100 (mV)
